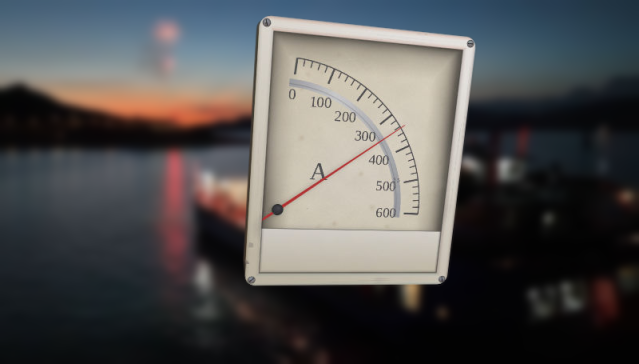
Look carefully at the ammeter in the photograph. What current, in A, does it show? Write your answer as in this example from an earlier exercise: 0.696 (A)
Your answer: 340 (A)
